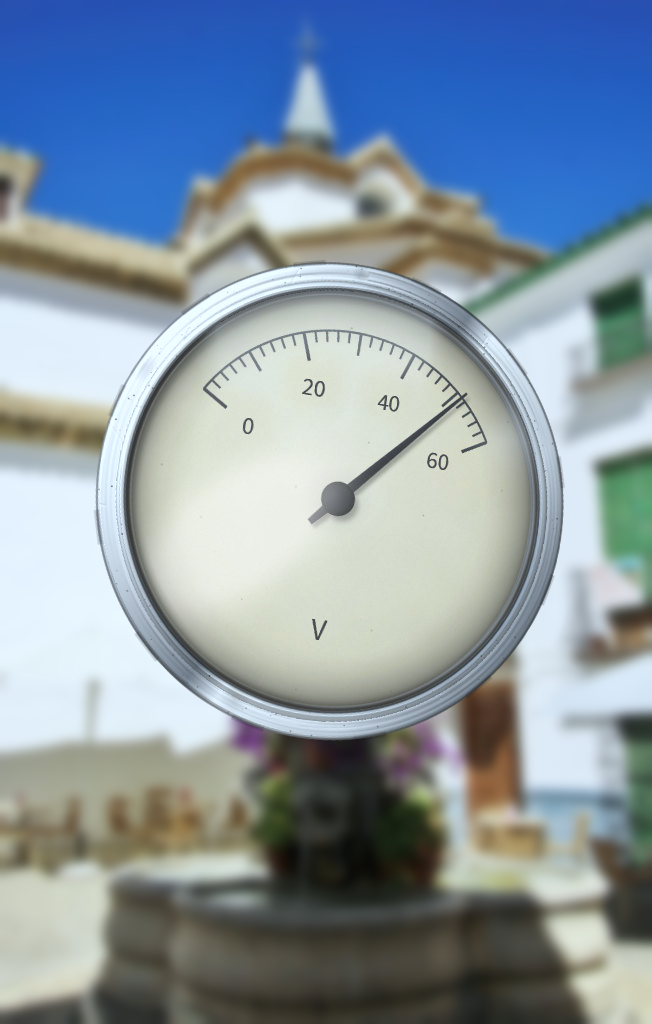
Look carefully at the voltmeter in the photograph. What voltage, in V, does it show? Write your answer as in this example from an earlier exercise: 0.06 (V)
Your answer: 51 (V)
